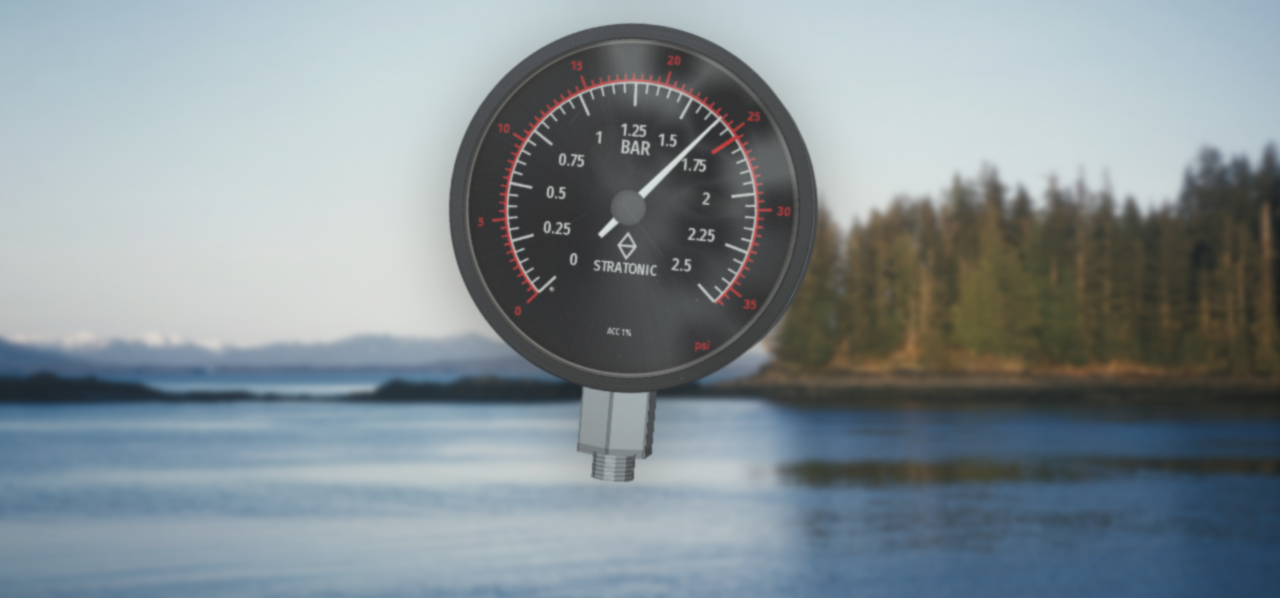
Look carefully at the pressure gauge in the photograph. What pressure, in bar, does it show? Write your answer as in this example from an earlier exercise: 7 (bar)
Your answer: 1.65 (bar)
